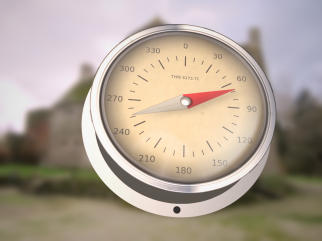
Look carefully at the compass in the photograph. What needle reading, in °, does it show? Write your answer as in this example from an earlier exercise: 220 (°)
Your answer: 70 (°)
